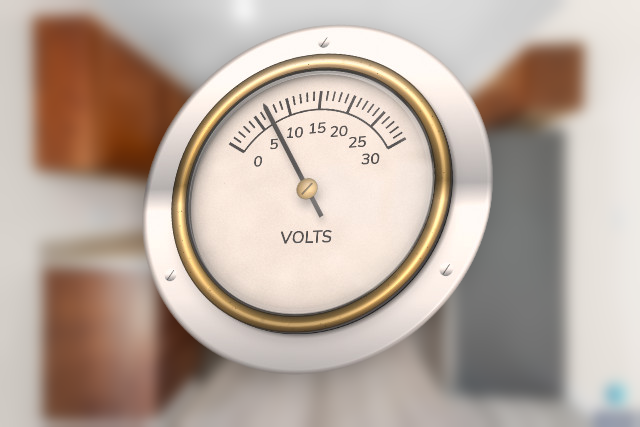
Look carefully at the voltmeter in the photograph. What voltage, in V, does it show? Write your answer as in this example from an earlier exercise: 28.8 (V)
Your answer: 7 (V)
